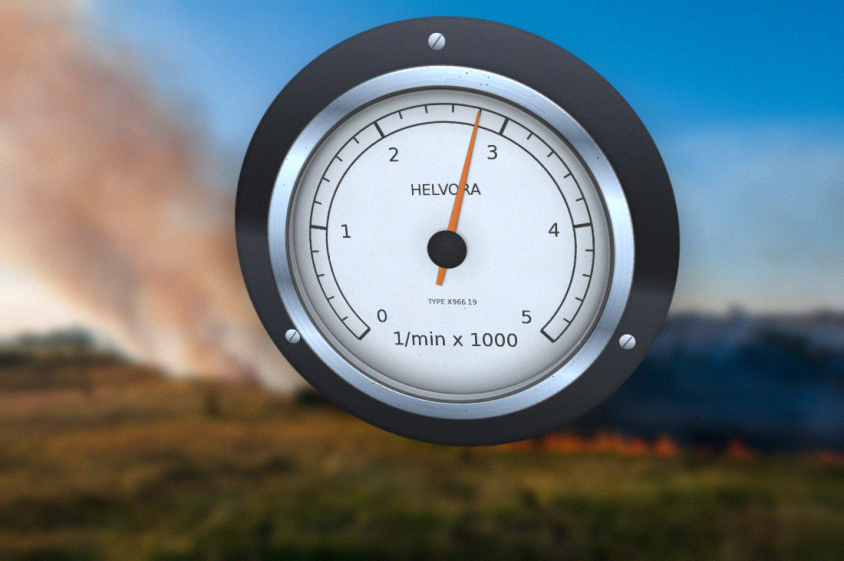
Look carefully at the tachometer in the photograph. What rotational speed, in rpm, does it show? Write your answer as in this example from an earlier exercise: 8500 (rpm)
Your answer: 2800 (rpm)
